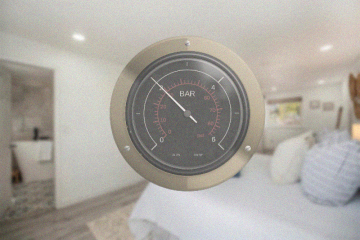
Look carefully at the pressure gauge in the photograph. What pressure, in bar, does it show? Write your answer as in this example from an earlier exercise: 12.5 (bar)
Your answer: 2 (bar)
